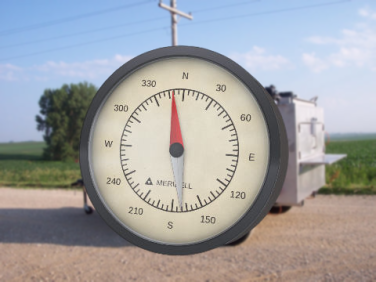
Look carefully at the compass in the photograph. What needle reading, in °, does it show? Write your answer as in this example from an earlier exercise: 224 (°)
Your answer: 350 (°)
